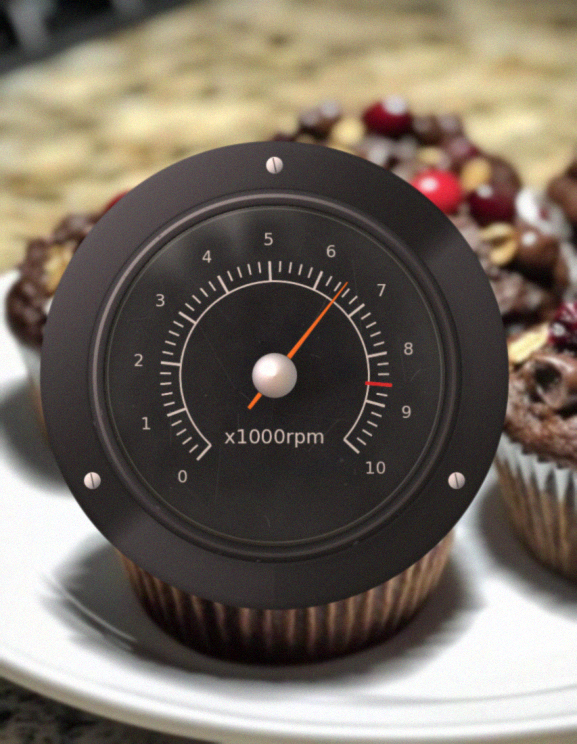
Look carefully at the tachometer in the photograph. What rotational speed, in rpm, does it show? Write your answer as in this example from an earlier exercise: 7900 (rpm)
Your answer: 6500 (rpm)
